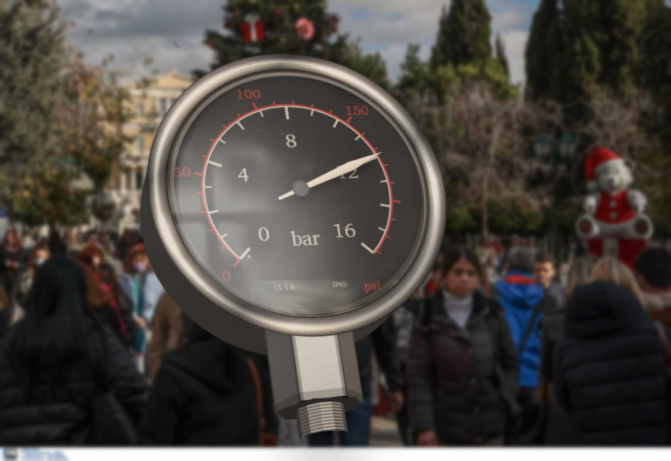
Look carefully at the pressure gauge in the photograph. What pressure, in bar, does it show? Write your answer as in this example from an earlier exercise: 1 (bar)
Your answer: 12 (bar)
